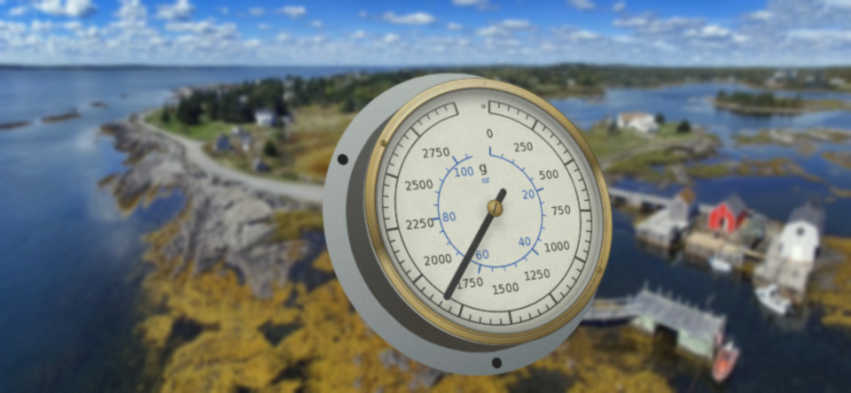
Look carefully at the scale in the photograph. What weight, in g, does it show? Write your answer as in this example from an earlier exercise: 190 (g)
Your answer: 1850 (g)
